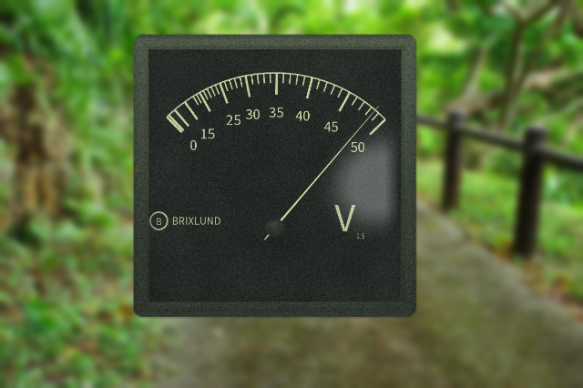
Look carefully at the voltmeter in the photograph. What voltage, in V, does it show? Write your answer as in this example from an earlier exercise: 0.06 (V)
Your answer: 48.5 (V)
